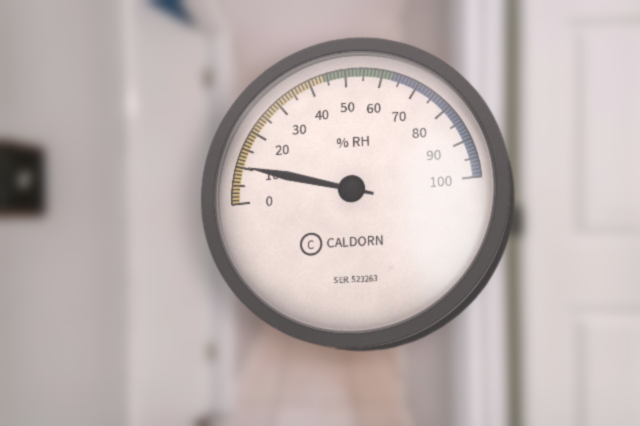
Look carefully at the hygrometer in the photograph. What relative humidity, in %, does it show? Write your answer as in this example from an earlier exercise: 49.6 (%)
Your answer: 10 (%)
